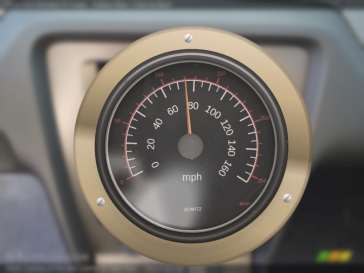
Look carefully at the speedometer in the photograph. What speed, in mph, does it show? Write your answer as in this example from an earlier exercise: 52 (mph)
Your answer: 75 (mph)
